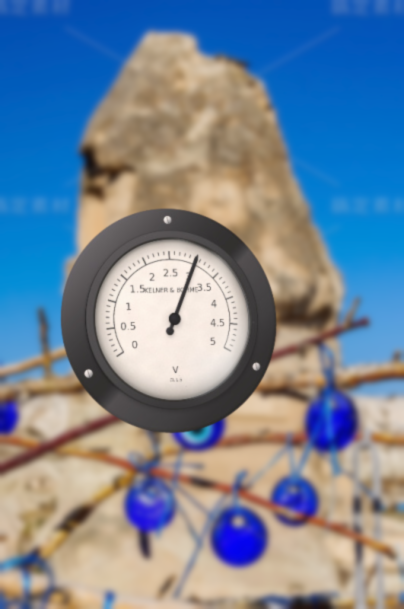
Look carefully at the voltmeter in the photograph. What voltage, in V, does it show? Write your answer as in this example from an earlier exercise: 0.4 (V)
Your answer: 3 (V)
